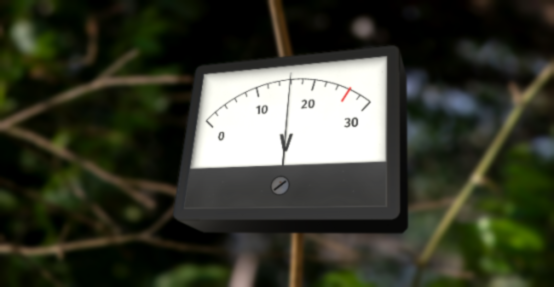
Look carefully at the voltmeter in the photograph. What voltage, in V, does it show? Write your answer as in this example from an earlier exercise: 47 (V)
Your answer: 16 (V)
